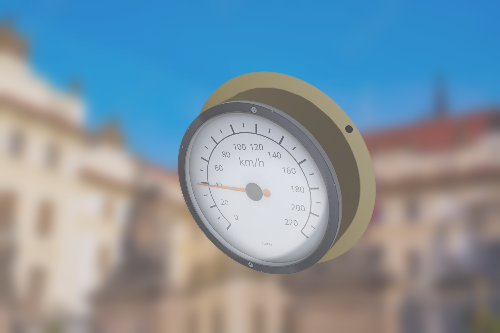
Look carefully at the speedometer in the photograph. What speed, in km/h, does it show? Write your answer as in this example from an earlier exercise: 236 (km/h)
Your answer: 40 (km/h)
